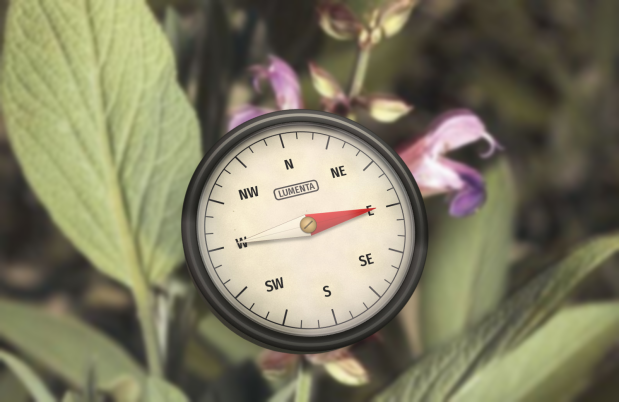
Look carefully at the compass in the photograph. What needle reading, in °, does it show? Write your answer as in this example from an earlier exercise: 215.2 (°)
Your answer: 90 (°)
